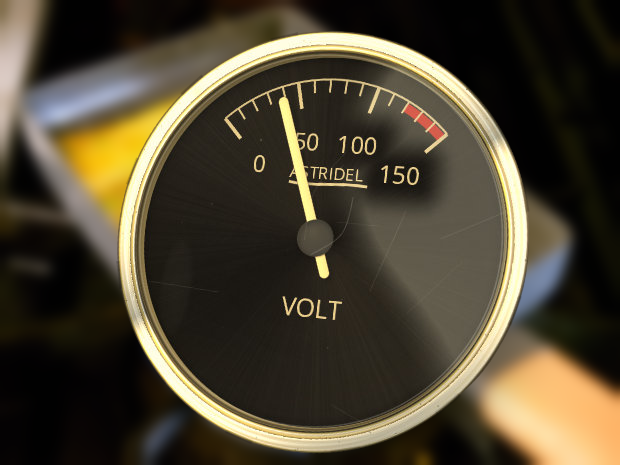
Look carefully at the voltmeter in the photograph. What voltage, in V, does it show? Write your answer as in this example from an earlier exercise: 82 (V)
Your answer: 40 (V)
